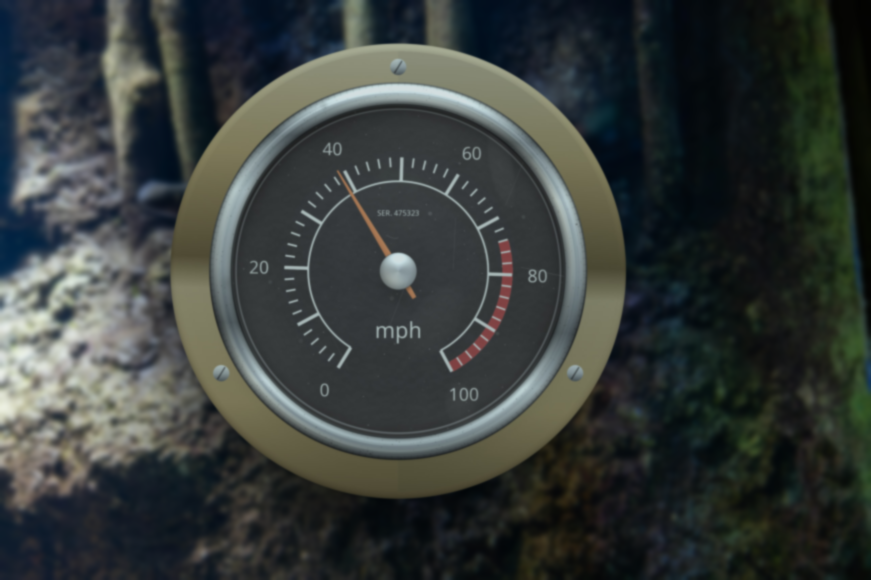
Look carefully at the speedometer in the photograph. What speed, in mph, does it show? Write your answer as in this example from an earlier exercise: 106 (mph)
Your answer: 39 (mph)
